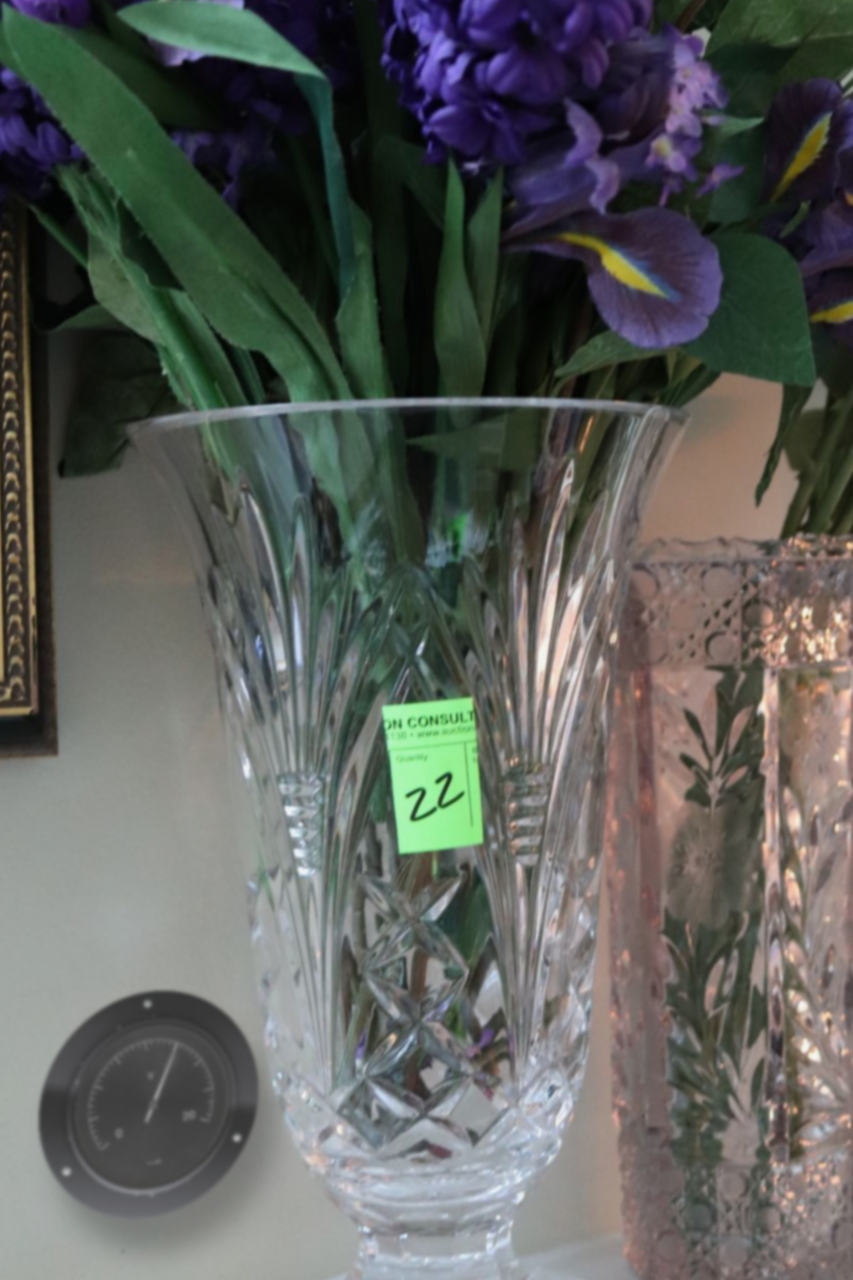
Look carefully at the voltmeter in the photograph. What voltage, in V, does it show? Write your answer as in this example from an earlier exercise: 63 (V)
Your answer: 12.5 (V)
